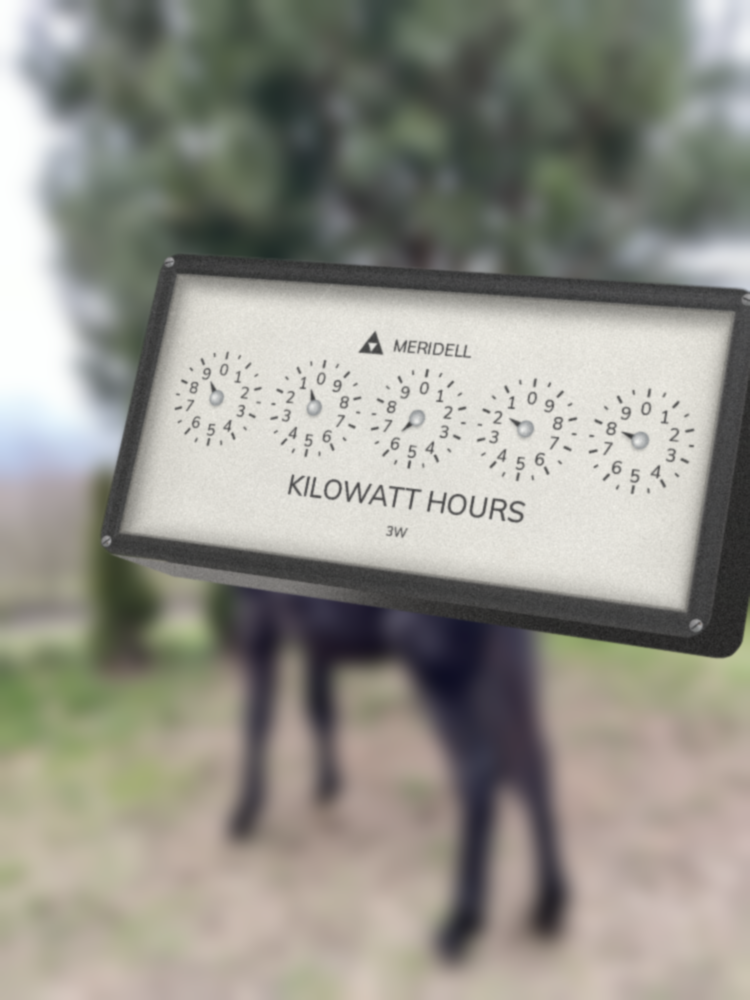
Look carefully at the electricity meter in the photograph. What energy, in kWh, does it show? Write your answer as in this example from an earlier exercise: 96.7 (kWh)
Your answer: 90618 (kWh)
